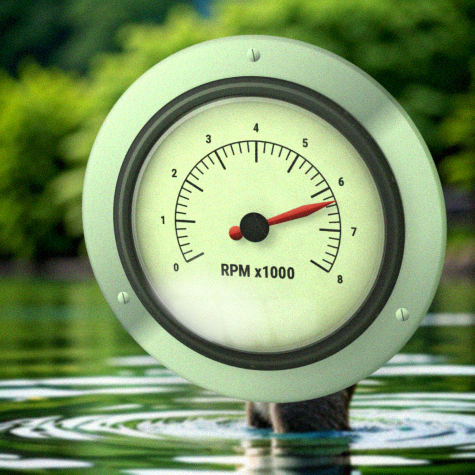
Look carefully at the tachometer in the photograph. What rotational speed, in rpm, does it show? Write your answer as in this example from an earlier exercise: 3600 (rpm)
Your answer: 6300 (rpm)
